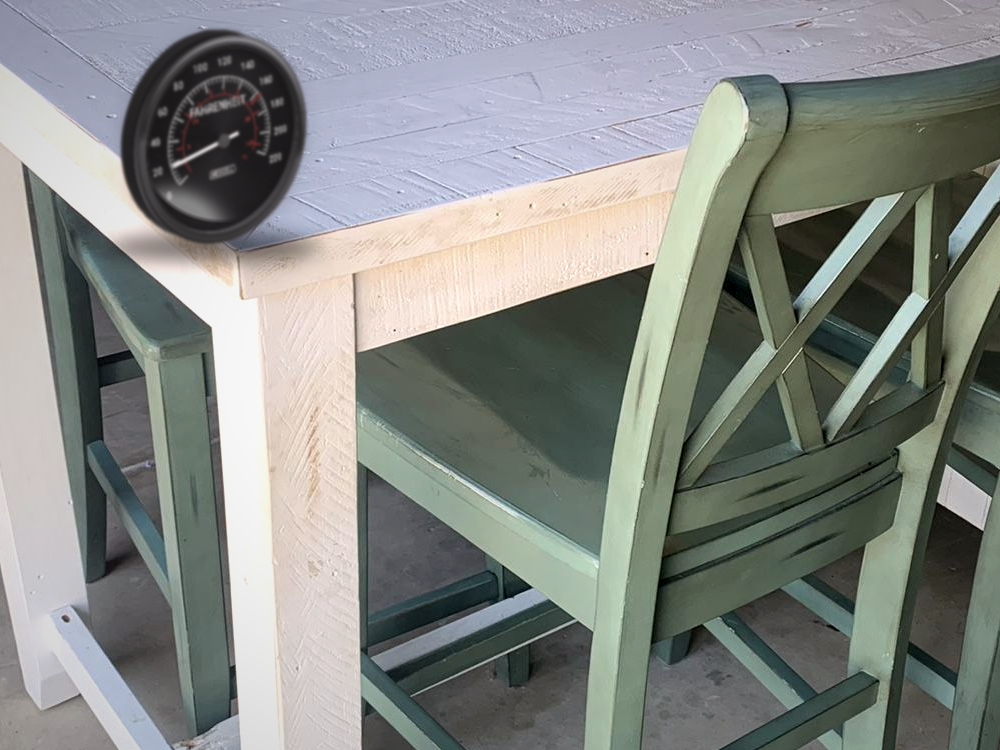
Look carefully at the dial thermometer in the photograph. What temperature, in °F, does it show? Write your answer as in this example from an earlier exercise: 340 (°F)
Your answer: 20 (°F)
